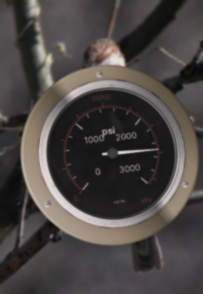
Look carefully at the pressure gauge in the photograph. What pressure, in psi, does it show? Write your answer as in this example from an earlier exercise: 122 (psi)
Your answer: 2500 (psi)
